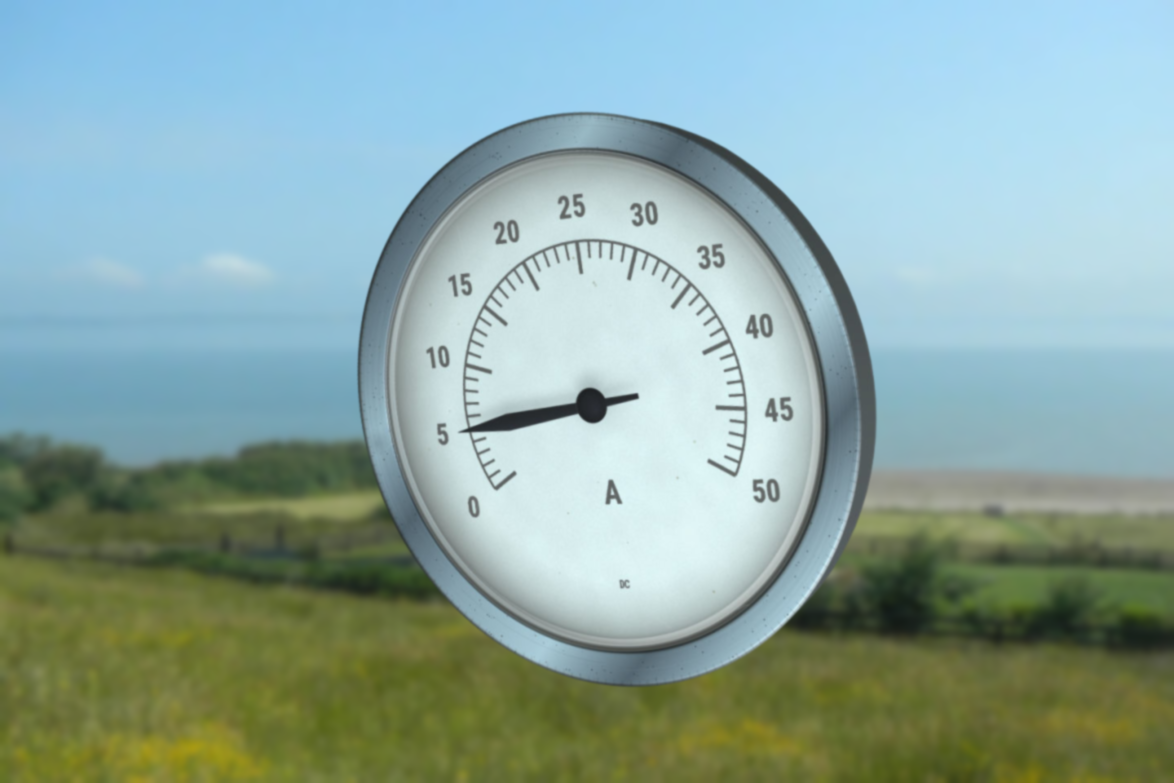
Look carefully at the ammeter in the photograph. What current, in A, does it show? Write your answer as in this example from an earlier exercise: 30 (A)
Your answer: 5 (A)
